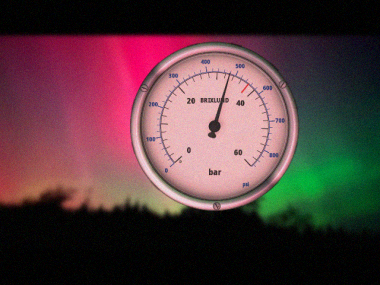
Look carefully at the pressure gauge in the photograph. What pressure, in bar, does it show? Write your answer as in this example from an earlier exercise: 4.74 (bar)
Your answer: 33 (bar)
